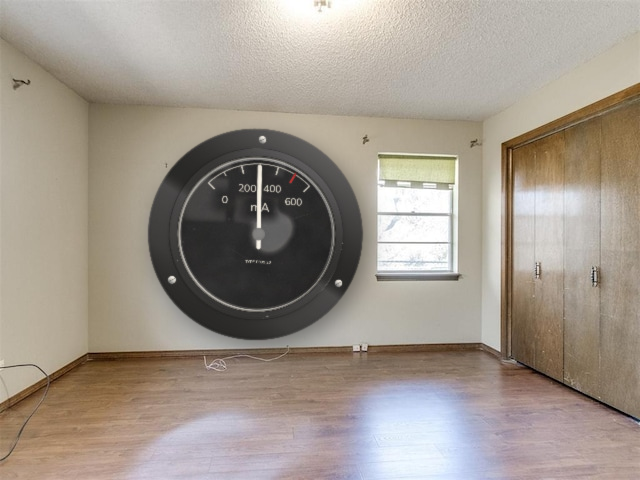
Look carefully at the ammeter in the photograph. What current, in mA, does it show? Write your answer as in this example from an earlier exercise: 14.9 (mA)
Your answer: 300 (mA)
